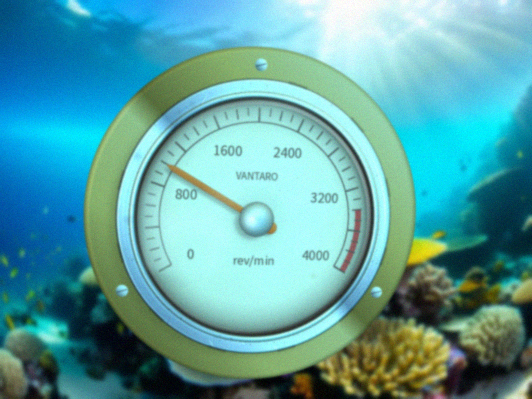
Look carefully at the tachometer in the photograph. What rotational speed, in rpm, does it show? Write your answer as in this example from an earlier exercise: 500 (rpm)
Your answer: 1000 (rpm)
